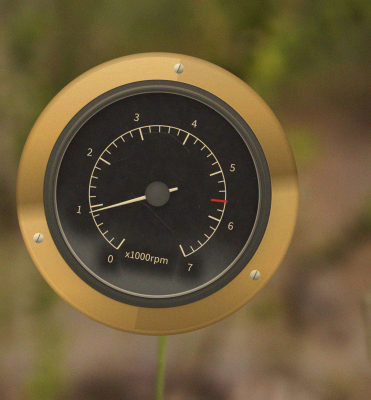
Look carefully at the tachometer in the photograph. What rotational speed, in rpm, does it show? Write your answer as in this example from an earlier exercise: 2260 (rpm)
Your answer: 900 (rpm)
